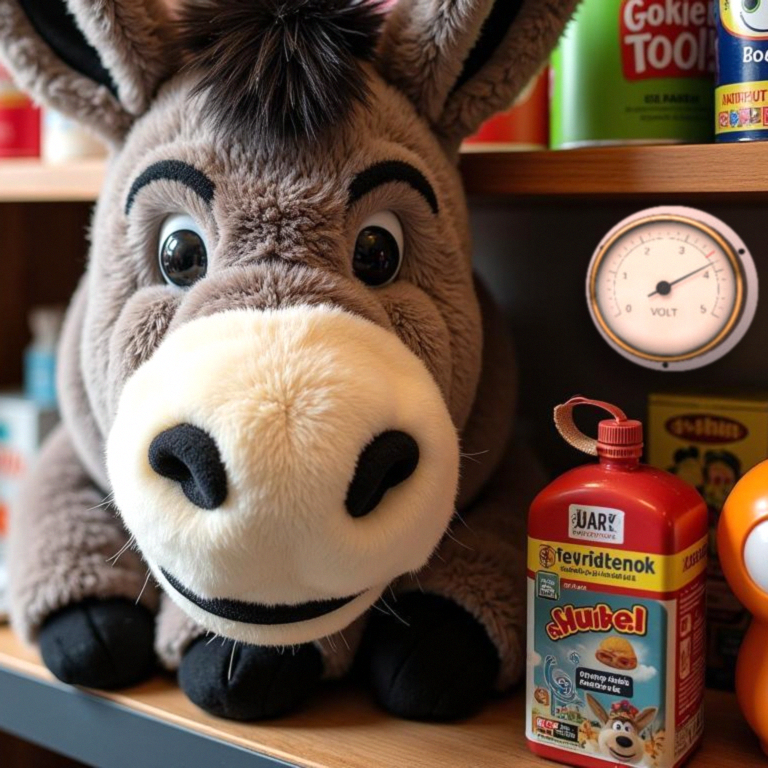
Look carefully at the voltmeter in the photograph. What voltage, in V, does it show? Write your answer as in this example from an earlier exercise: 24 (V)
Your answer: 3.8 (V)
